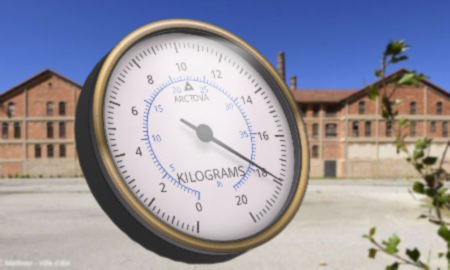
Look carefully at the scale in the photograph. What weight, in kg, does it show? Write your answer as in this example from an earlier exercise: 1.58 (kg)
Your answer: 18 (kg)
